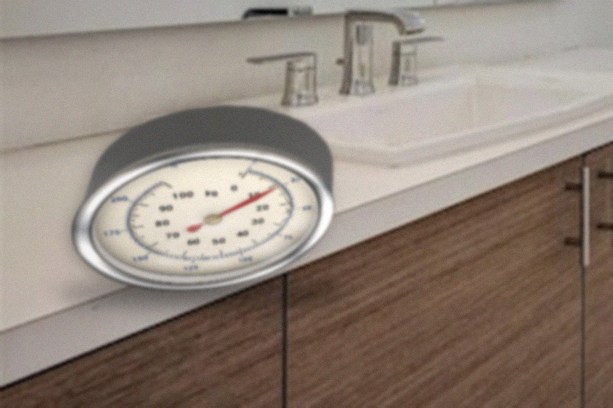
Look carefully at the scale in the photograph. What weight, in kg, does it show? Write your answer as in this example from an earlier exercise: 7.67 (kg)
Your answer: 10 (kg)
